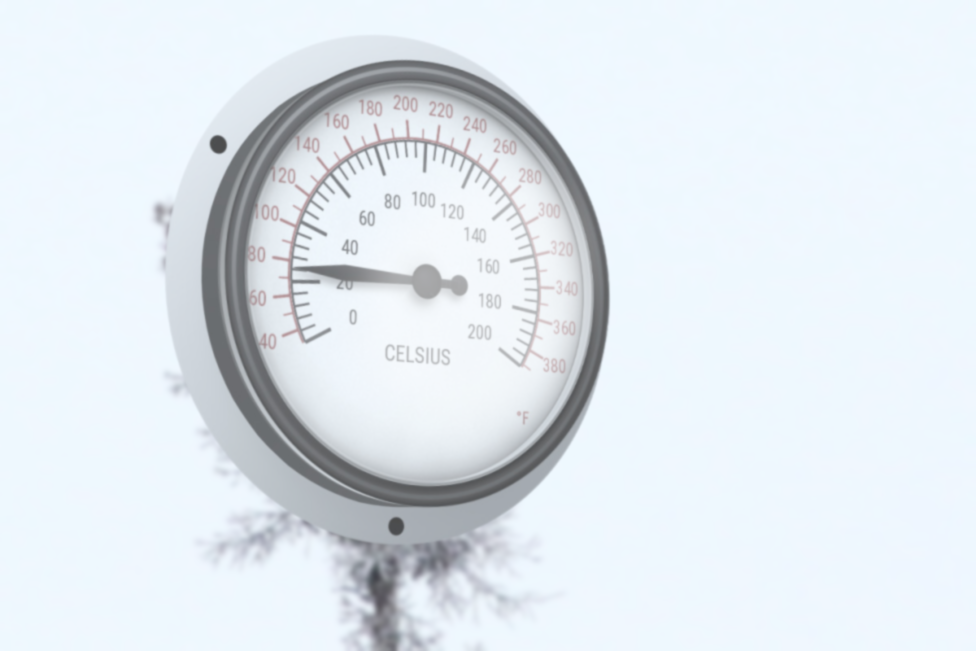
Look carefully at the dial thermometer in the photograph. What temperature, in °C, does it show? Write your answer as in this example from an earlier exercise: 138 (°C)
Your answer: 24 (°C)
